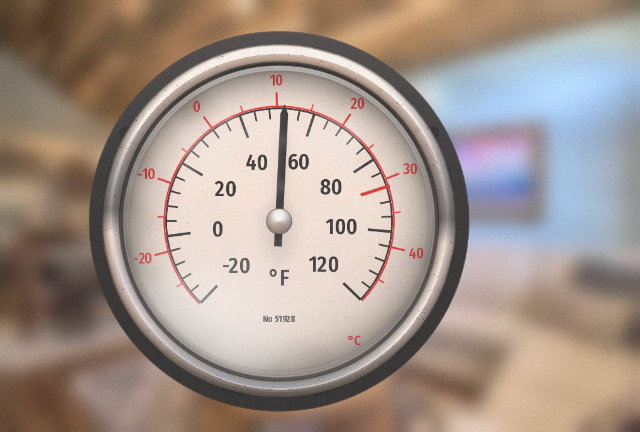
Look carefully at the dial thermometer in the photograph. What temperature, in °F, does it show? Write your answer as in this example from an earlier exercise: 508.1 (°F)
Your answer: 52 (°F)
